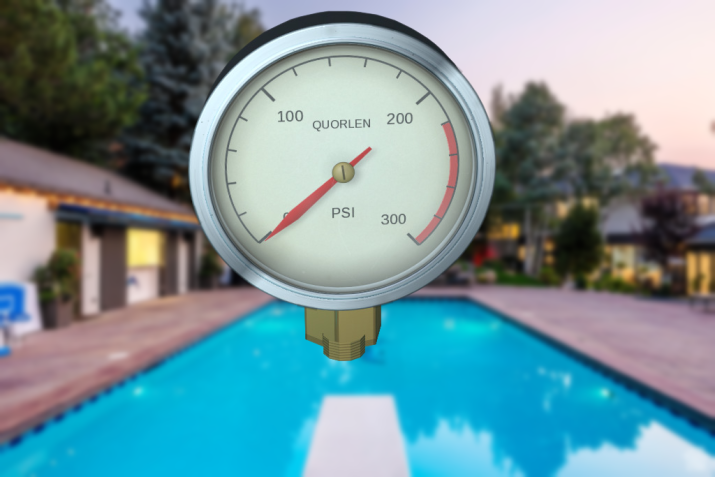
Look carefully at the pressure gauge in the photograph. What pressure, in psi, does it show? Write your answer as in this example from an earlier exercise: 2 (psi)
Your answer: 0 (psi)
